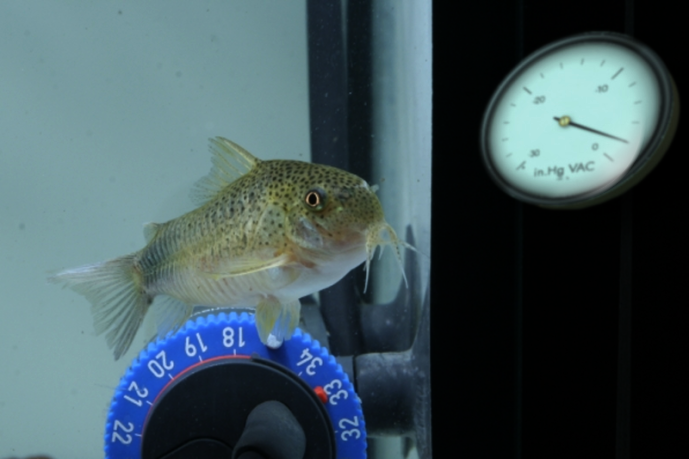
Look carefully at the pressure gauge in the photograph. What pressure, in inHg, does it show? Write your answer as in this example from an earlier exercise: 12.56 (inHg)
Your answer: -2 (inHg)
